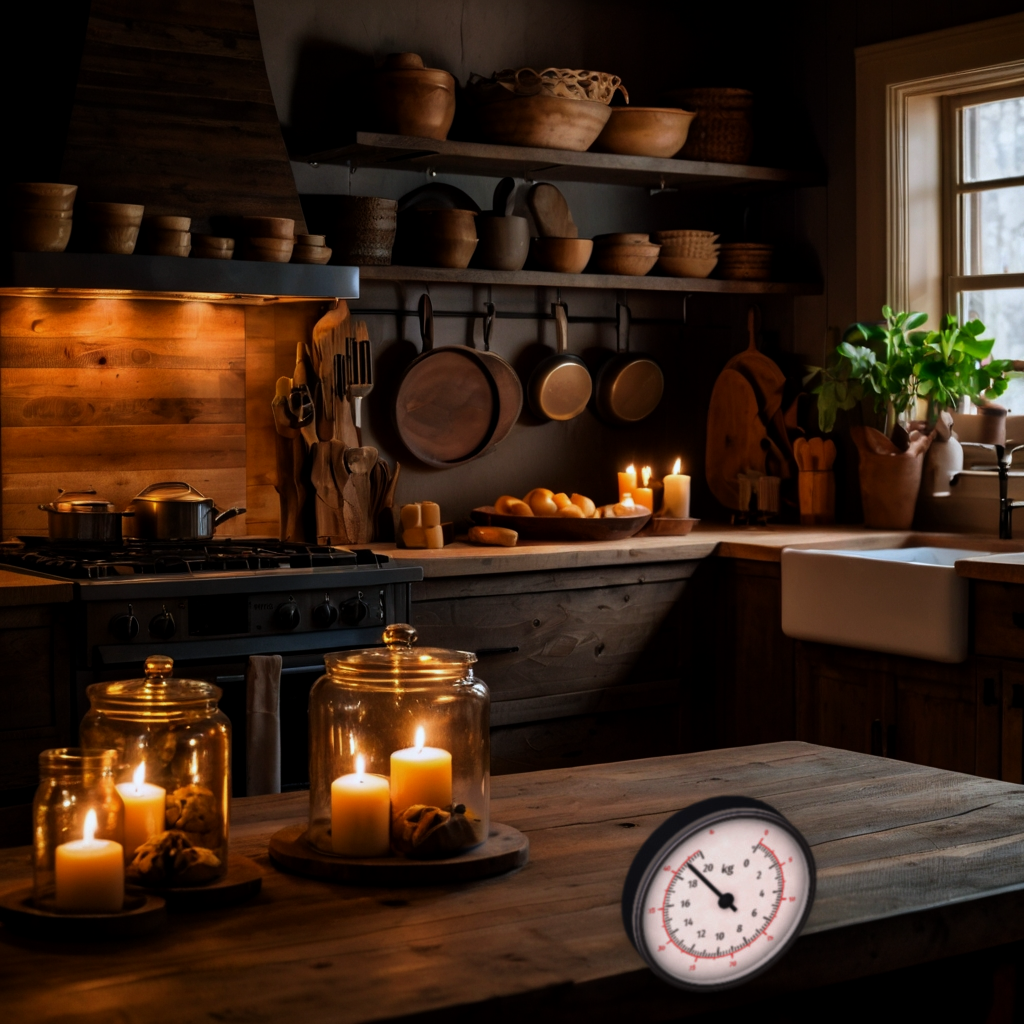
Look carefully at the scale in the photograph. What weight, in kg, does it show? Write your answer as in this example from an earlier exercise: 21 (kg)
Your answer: 19 (kg)
